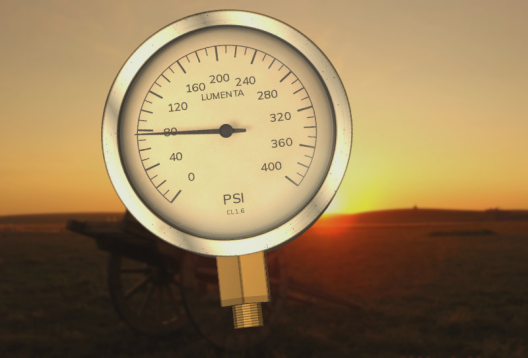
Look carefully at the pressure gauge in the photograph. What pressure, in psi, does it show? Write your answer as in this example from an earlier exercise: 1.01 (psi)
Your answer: 75 (psi)
